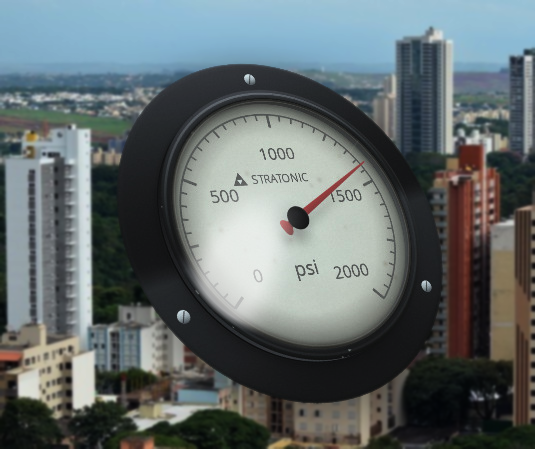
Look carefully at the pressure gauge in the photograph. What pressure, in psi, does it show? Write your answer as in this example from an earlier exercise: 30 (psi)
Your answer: 1425 (psi)
